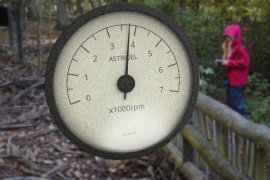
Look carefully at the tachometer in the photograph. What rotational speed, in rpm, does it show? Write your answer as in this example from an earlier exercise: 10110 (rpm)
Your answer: 3750 (rpm)
